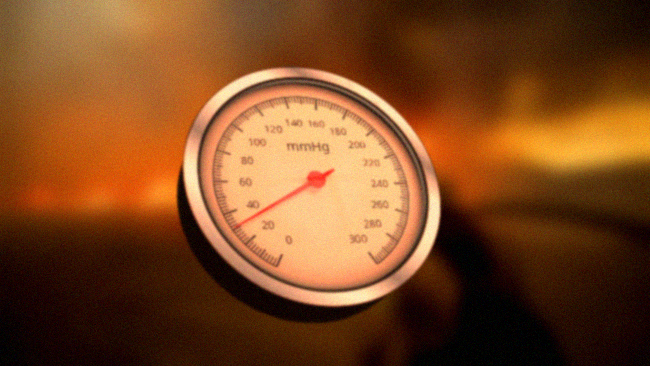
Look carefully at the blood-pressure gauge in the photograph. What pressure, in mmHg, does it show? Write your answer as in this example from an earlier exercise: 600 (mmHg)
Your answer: 30 (mmHg)
